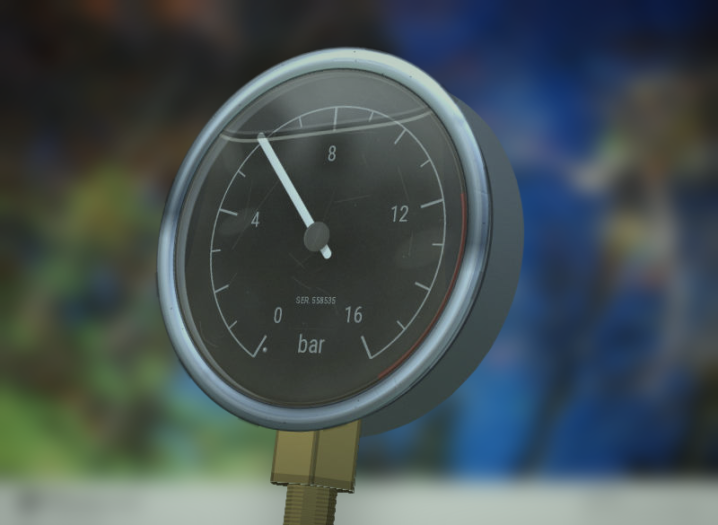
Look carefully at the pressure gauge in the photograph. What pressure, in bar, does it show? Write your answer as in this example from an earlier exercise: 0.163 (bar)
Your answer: 6 (bar)
